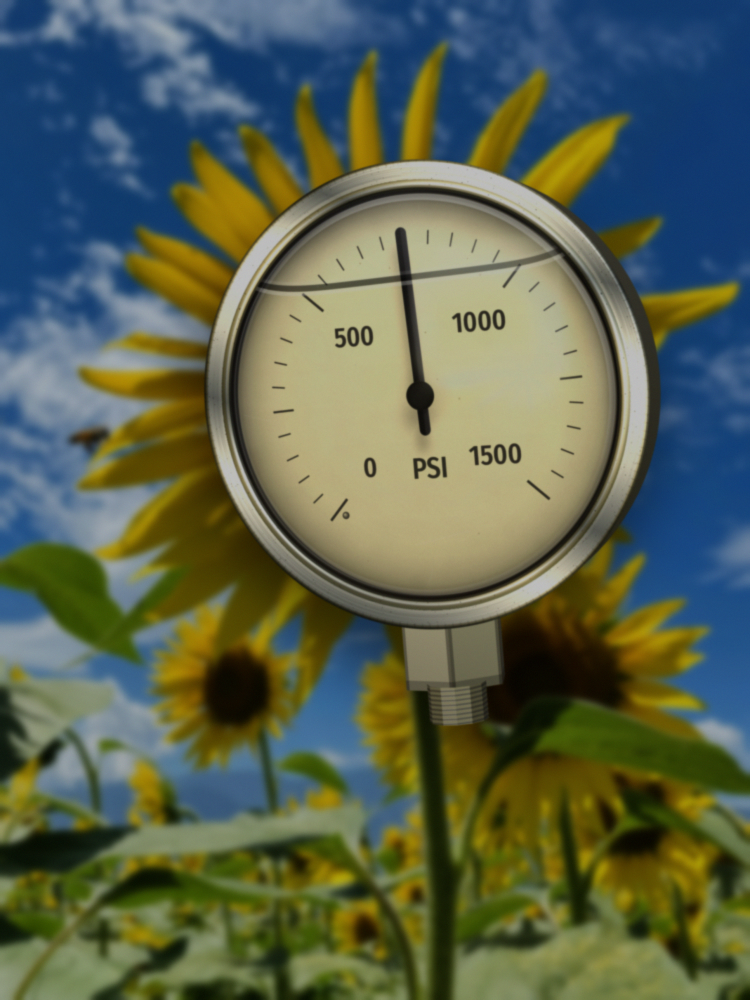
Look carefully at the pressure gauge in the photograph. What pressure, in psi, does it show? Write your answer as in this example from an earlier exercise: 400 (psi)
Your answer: 750 (psi)
